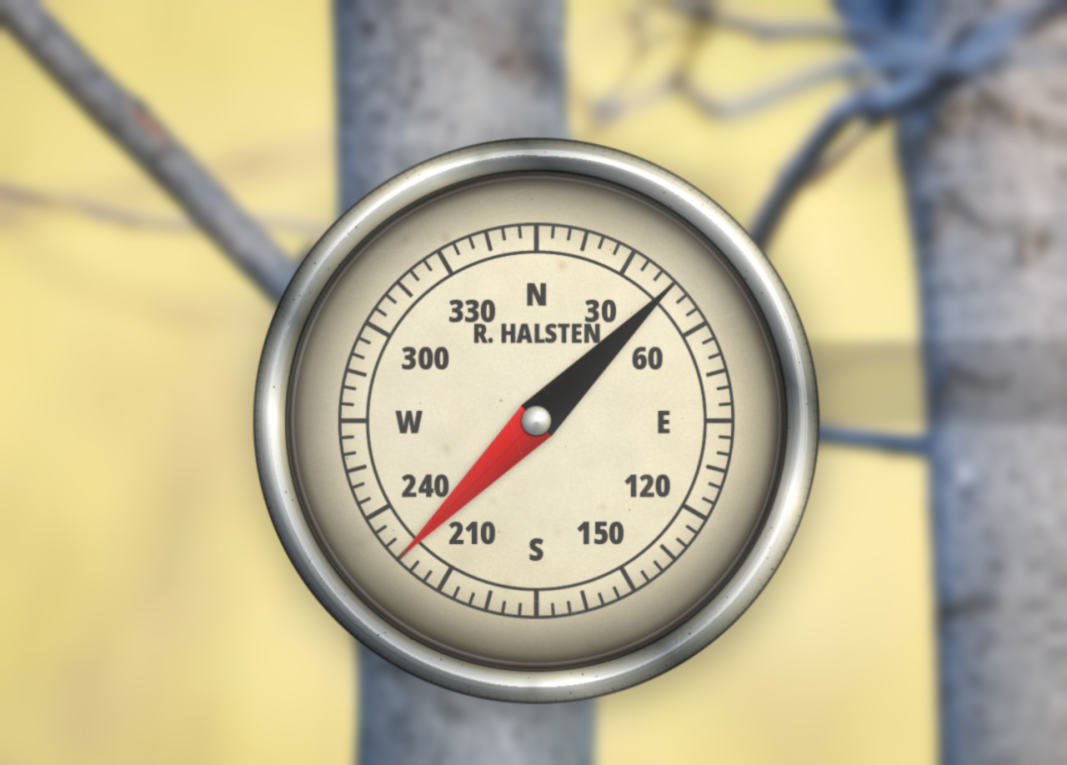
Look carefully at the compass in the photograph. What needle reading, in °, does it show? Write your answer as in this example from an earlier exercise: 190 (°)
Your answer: 225 (°)
